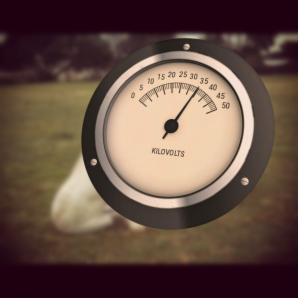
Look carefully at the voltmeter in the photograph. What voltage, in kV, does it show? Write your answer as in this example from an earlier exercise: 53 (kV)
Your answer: 35 (kV)
